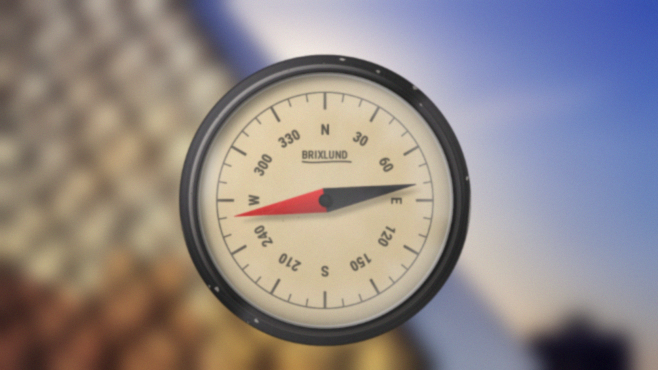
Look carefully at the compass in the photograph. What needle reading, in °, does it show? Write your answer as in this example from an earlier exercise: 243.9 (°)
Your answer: 260 (°)
